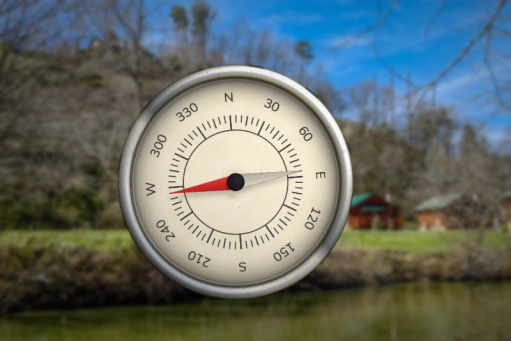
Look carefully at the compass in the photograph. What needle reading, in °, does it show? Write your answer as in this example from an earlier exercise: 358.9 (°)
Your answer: 265 (°)
